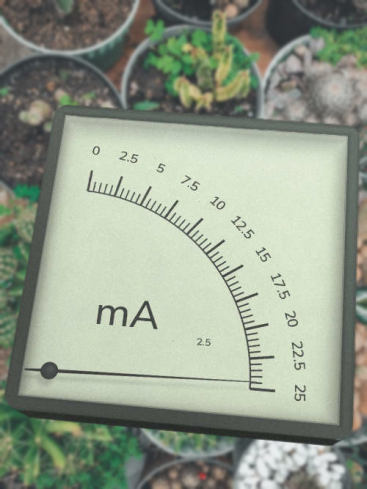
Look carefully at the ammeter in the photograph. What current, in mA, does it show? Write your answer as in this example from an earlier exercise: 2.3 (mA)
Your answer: 24.5 (mA)
